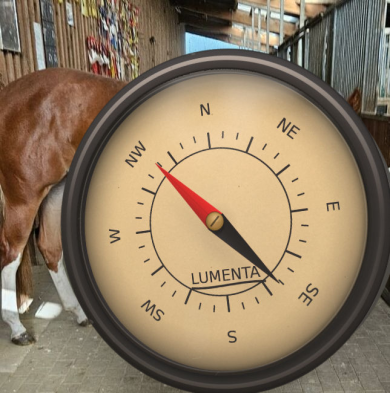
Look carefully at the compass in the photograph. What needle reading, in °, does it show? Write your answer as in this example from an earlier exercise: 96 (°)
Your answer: 320 (°)
